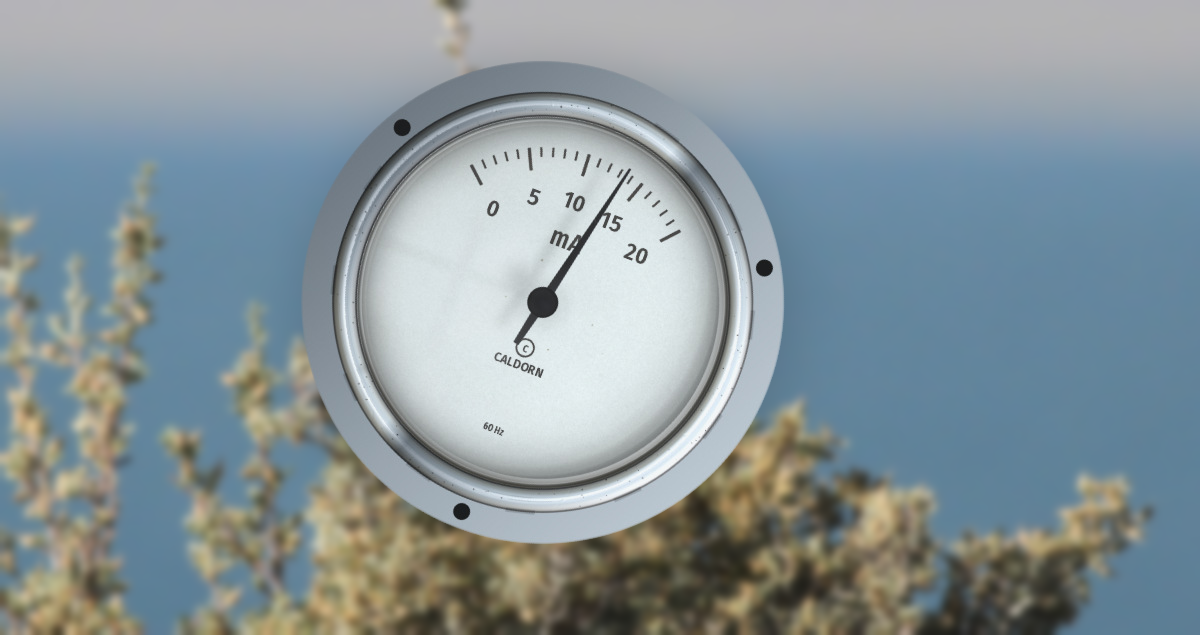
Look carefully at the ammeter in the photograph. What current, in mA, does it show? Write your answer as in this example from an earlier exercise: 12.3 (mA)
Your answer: 13.5 (mA)
